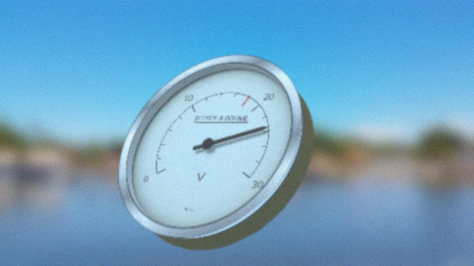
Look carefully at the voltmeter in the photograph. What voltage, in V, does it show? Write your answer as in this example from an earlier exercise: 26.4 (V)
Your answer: 24 (V)
